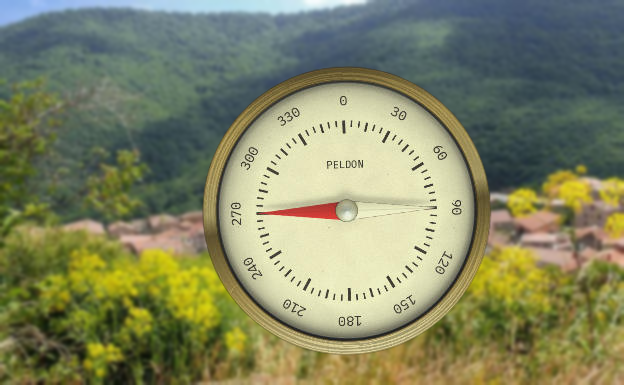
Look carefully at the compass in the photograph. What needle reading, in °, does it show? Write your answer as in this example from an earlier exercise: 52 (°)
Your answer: 270 (°)
